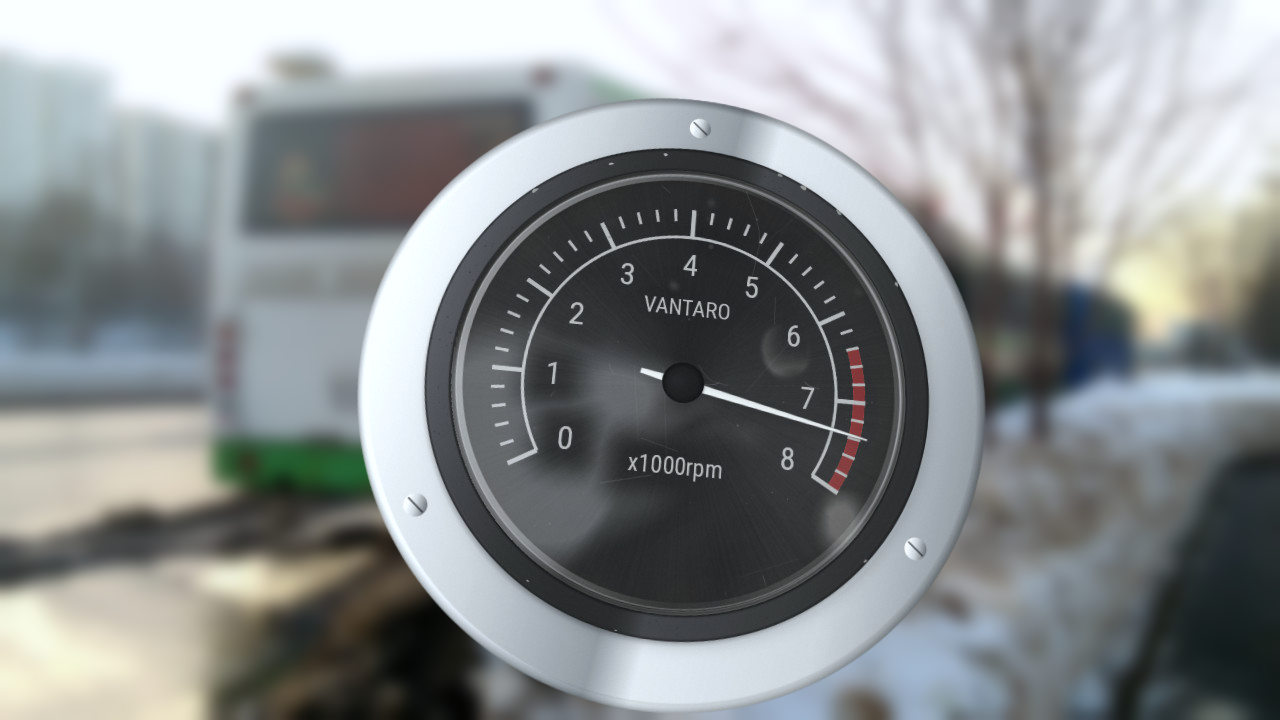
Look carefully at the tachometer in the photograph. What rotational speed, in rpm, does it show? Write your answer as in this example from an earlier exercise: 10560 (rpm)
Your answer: 7400 (rpm)
